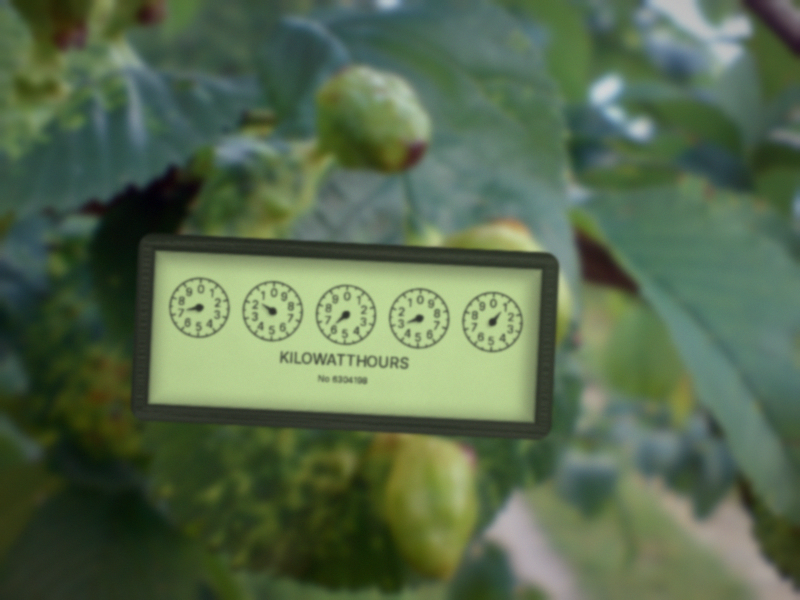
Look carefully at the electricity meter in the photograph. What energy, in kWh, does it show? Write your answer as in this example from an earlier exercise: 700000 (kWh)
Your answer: 71631 (kWh)
